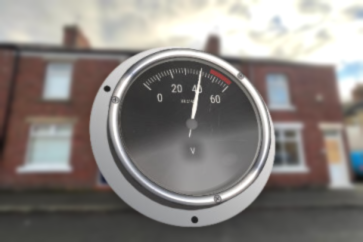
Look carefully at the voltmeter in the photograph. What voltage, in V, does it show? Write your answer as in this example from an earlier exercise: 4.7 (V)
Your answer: 40 (V)
